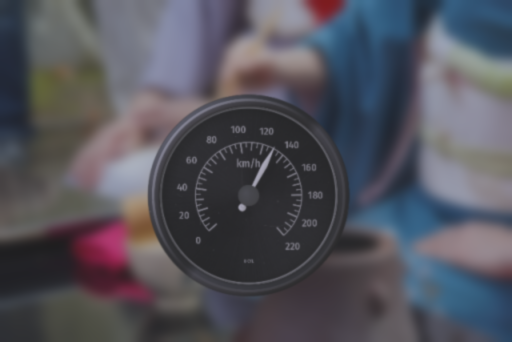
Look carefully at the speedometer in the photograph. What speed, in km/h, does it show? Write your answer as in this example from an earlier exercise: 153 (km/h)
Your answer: 130 (km/h)
